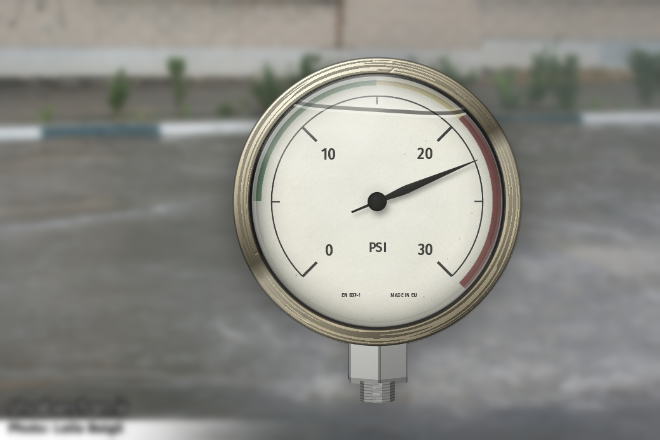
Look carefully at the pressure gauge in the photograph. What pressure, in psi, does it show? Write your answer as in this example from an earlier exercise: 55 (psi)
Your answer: 22.5 (psi)
